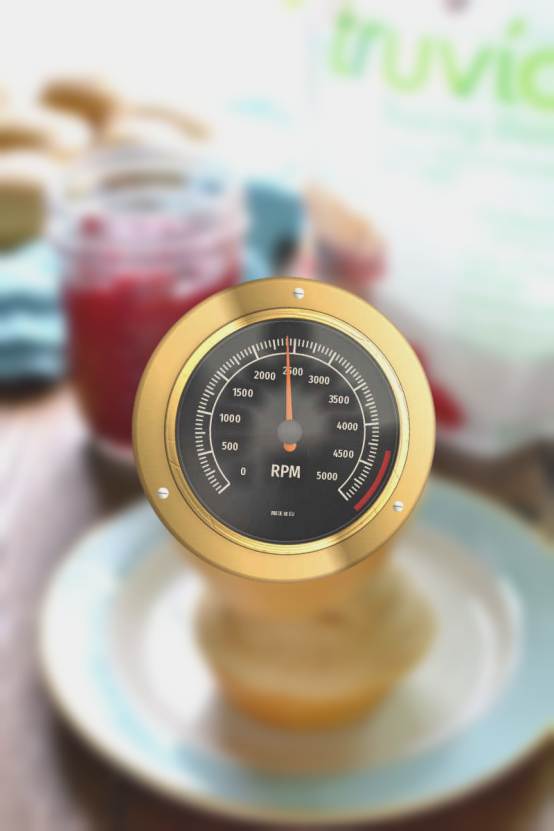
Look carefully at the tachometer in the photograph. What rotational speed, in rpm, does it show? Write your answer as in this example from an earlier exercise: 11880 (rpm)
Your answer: 2400 (rpm)
